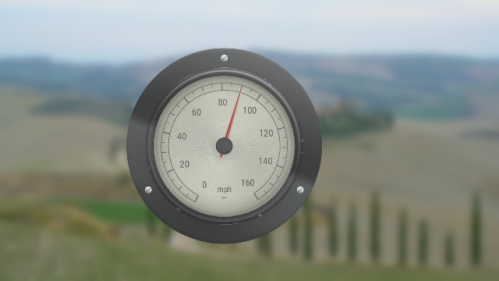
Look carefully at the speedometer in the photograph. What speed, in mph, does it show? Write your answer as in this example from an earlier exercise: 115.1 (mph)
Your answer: 90 (mph)
